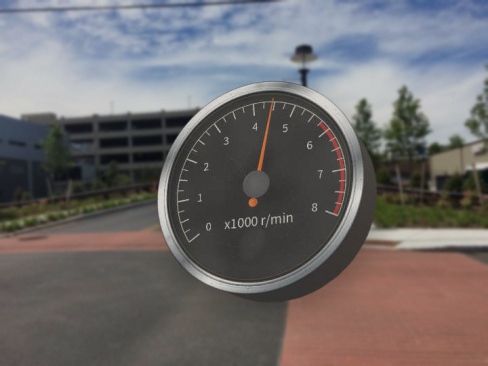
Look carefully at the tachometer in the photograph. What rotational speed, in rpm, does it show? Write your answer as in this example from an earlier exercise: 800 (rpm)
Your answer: 4500 (rpm)
